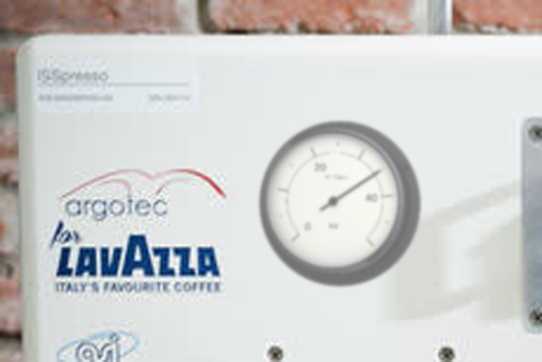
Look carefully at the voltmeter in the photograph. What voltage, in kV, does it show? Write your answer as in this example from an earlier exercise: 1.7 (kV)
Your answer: 35 (kV)
